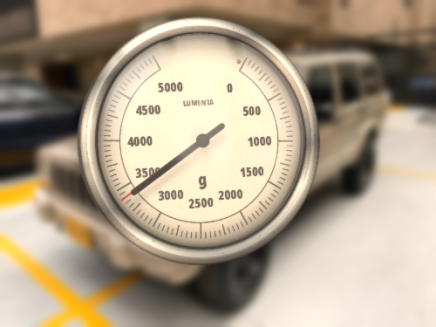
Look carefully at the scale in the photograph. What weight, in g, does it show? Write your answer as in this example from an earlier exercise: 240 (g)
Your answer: 3400 (g)
